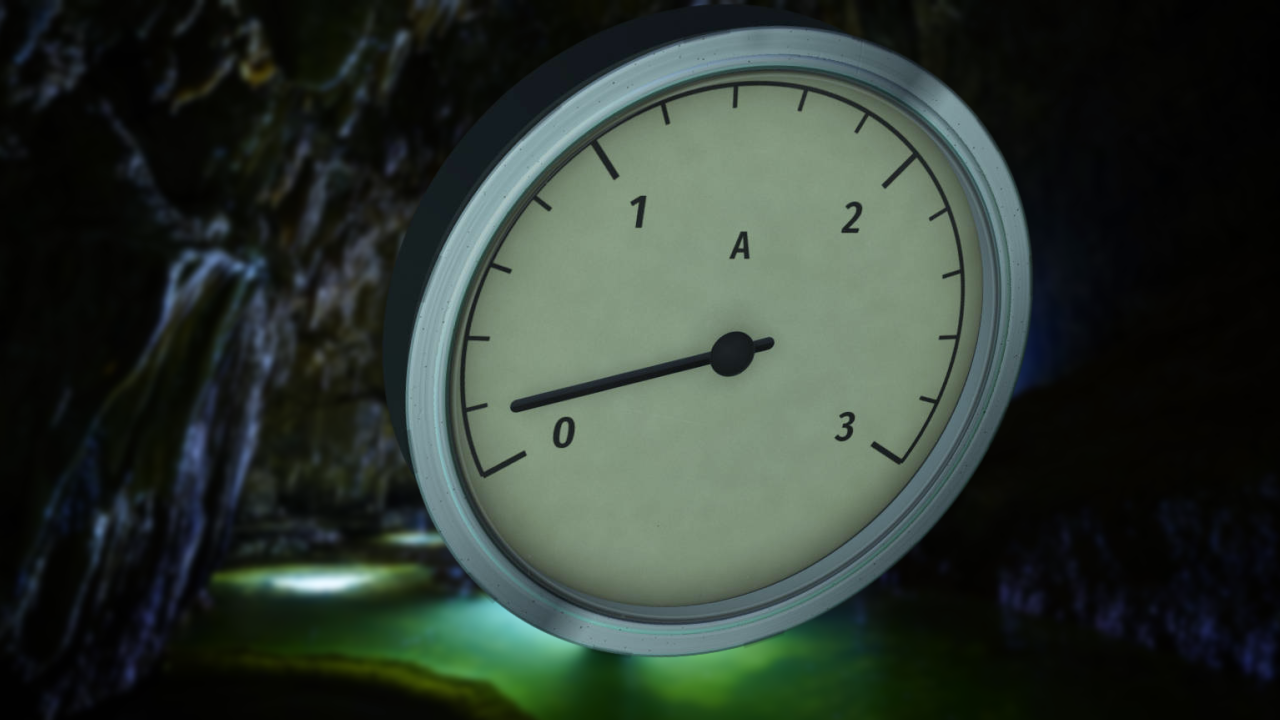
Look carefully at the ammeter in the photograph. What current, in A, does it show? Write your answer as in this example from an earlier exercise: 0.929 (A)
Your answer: 0.2 (A)
